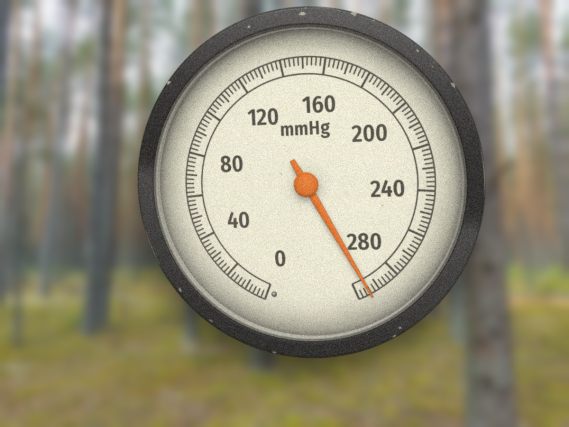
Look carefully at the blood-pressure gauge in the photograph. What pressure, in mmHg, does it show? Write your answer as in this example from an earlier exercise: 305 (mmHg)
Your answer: 294 (mmHg)
